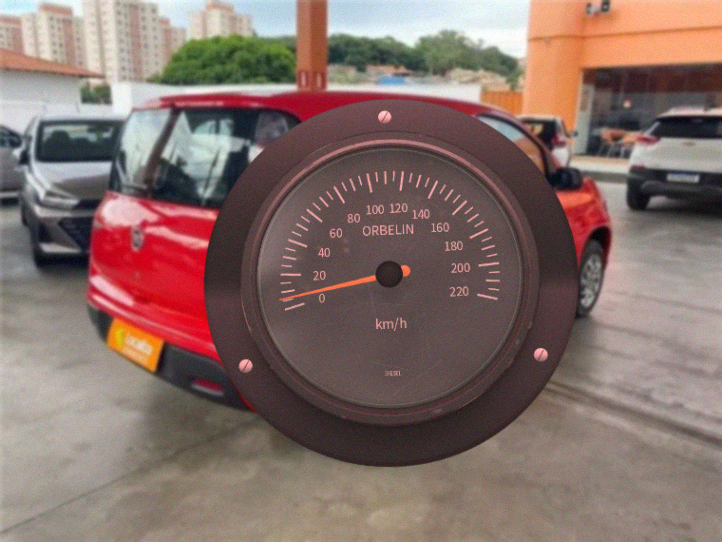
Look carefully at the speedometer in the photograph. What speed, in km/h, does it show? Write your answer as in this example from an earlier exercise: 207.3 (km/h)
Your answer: 5 (km/h)
